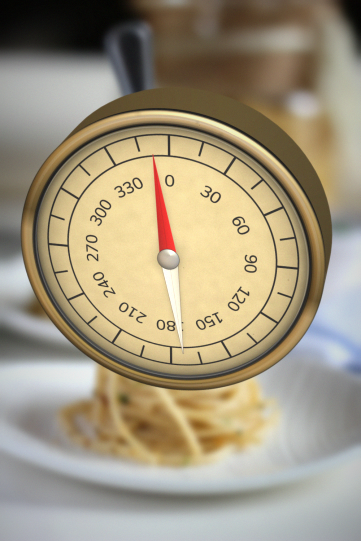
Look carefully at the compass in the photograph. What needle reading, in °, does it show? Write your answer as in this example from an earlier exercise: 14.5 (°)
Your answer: 352.5 (°)
